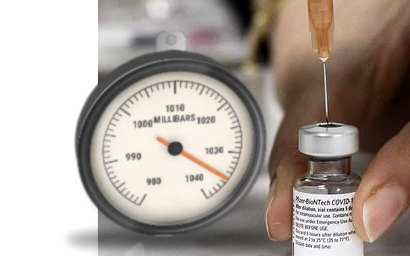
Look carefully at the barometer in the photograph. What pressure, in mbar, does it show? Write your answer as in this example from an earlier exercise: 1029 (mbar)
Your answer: 1035 (mbar)
